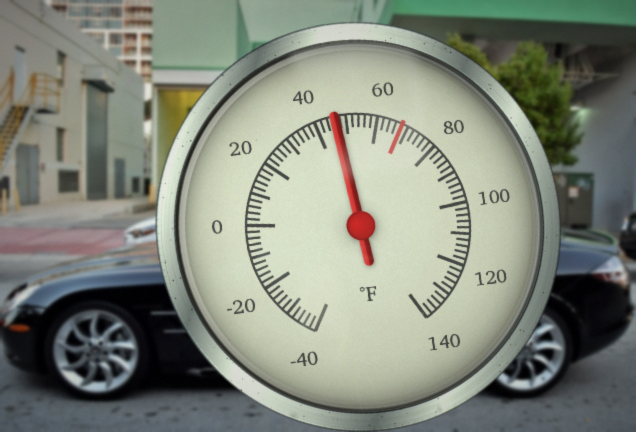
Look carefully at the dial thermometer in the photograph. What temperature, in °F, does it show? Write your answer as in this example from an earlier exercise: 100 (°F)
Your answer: 46 (°F)
